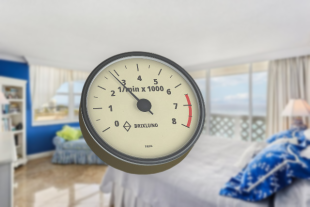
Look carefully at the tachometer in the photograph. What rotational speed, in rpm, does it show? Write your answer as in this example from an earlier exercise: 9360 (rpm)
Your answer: 2750 (rpm)
